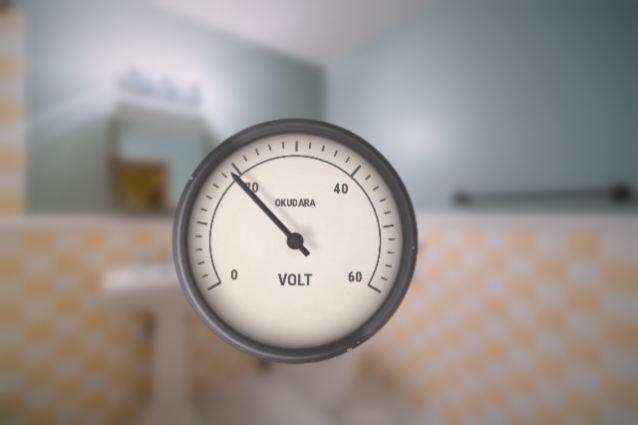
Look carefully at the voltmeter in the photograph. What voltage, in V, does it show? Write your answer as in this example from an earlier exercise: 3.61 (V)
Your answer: 19 (V)
